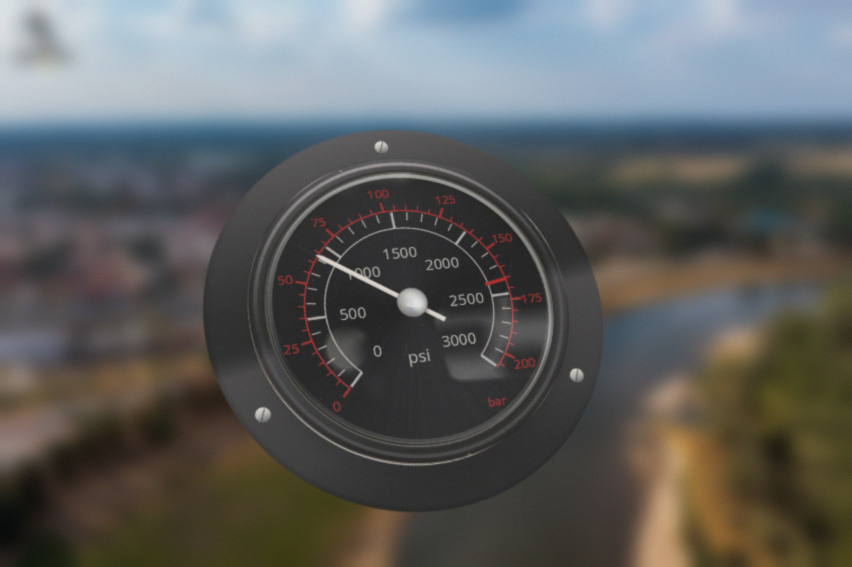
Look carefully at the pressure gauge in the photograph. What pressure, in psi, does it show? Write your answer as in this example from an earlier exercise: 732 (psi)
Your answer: 900 (psi)
